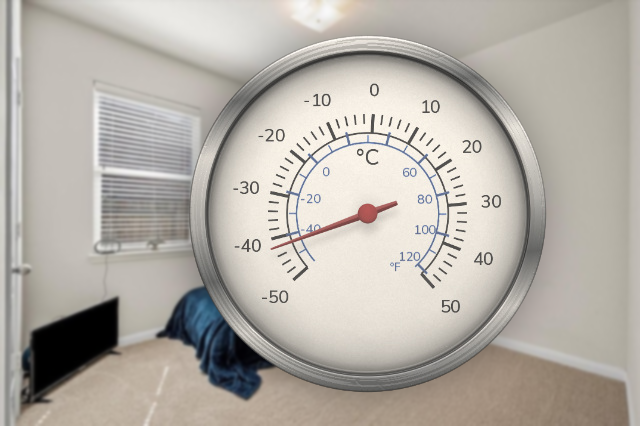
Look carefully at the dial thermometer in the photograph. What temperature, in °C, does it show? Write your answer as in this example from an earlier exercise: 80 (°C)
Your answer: -42 (°C)
